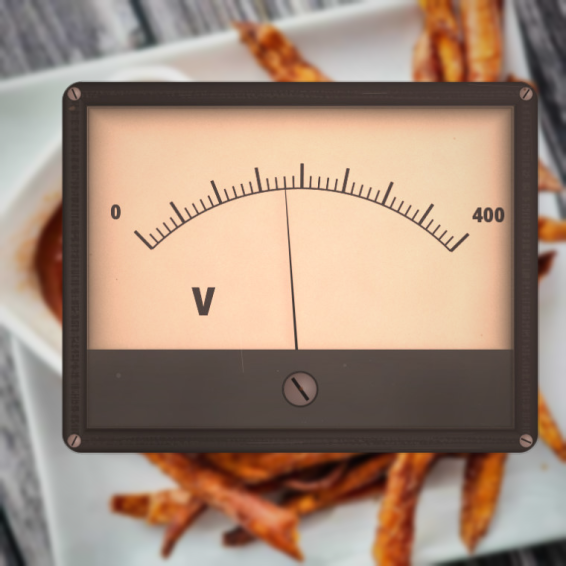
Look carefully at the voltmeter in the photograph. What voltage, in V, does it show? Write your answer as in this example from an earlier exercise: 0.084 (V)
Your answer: 180 (V)
